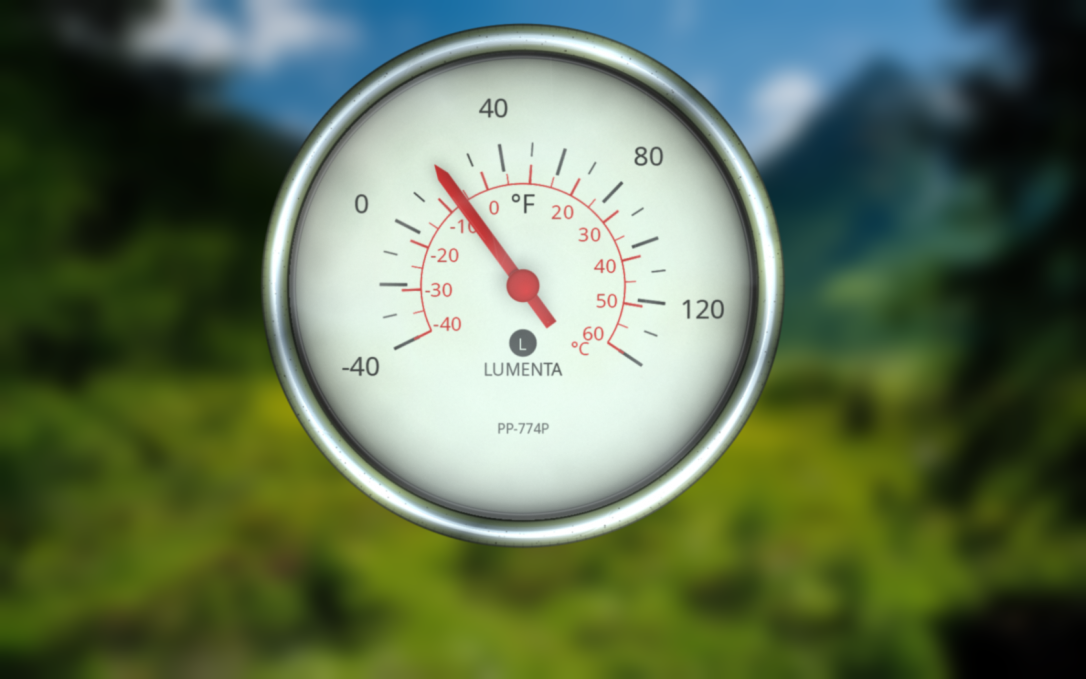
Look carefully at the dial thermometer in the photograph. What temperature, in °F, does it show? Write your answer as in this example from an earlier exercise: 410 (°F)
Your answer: 20 (°F)
